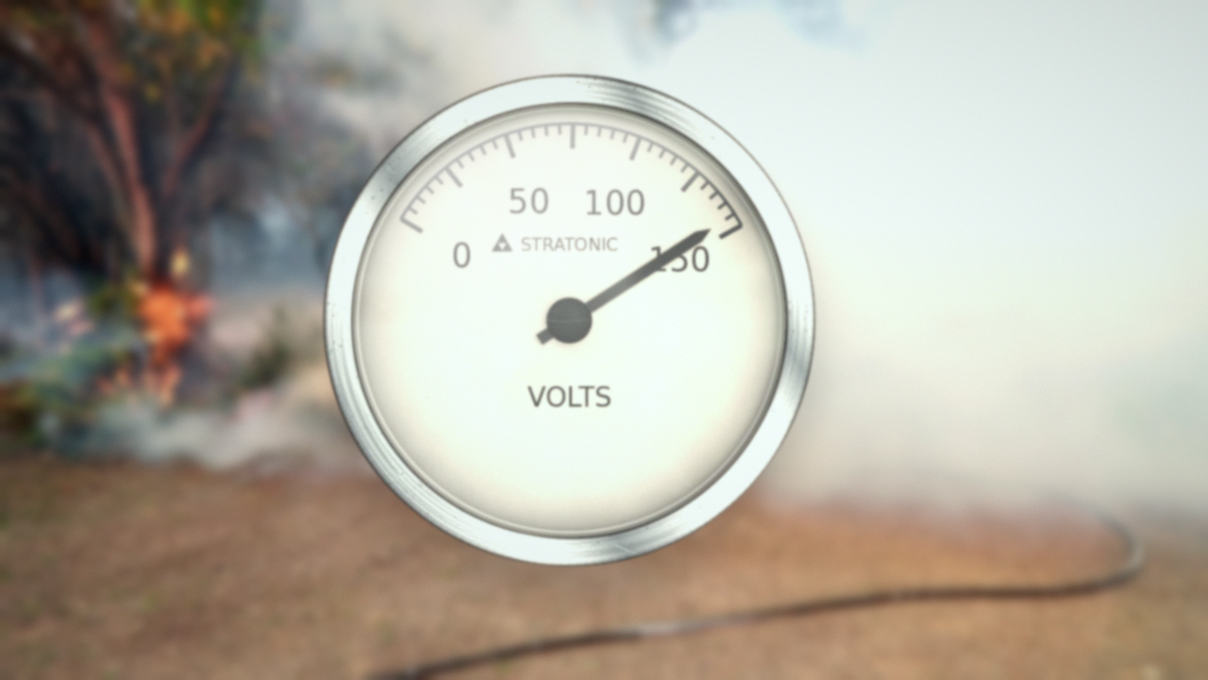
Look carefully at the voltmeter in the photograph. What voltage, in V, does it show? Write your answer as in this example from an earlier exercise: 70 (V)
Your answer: 145 (V)
